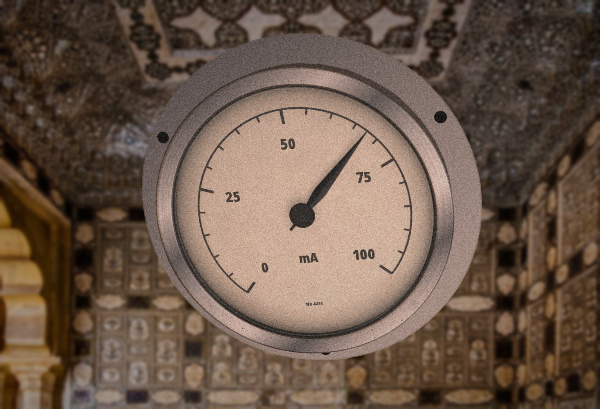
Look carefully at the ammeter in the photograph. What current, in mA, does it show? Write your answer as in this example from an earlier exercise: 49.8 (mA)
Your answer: 67.5 (mA)
